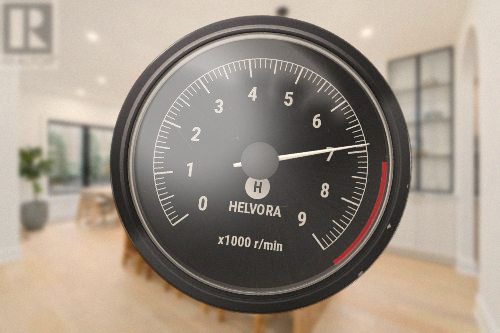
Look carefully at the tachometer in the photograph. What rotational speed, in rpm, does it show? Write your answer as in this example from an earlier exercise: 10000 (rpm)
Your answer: 6900 (rpm)
